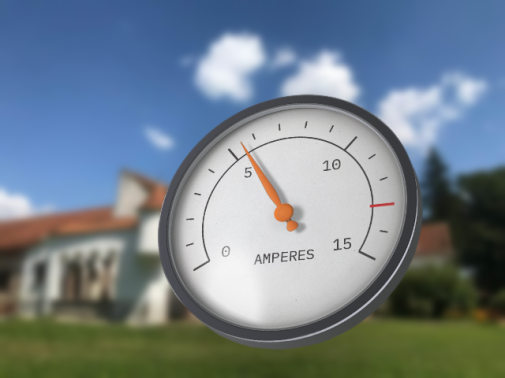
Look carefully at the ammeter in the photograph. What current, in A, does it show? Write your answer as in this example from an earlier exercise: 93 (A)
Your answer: 5.5 (A)
